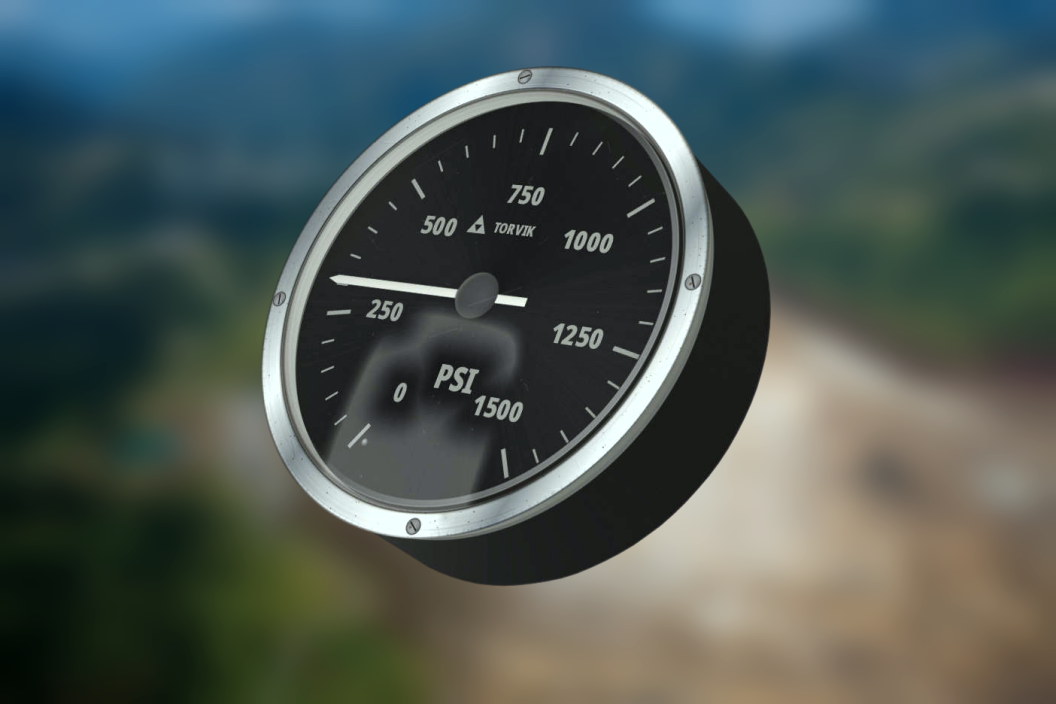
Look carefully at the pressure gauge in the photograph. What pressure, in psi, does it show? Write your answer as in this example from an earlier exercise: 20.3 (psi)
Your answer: 300 (psi)
